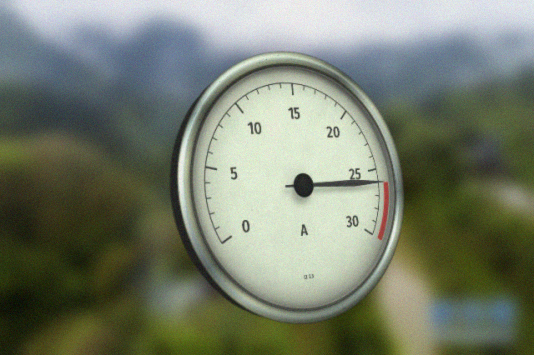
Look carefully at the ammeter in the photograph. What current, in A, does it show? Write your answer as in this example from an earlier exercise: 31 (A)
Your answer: 26 (A)
